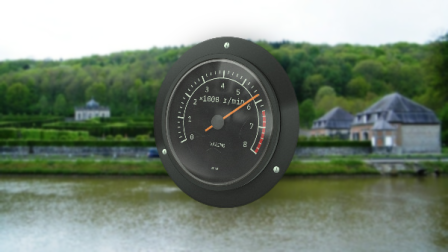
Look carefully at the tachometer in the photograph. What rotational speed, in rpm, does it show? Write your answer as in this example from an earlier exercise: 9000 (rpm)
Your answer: 5800 (rpm)
